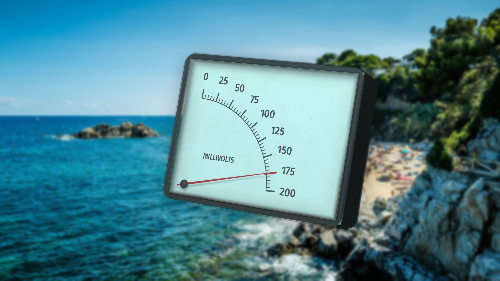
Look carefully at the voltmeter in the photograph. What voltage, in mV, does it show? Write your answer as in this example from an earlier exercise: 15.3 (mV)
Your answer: 175 (mV)
